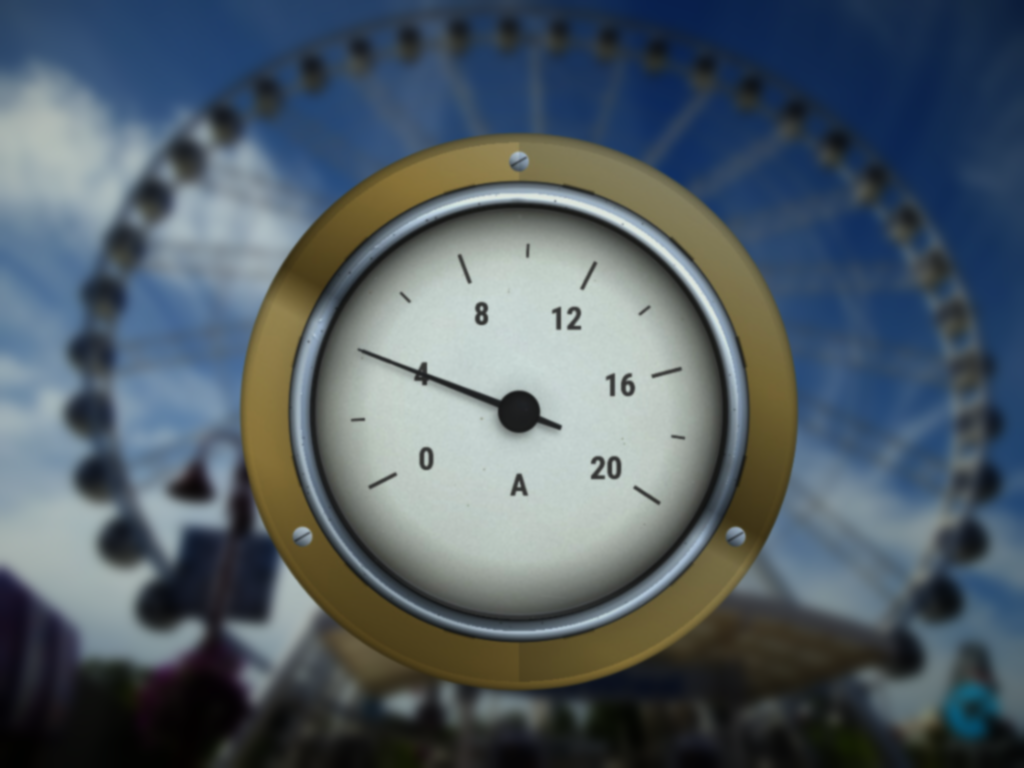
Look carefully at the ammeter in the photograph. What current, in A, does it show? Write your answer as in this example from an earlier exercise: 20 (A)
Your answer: 4 (A)
